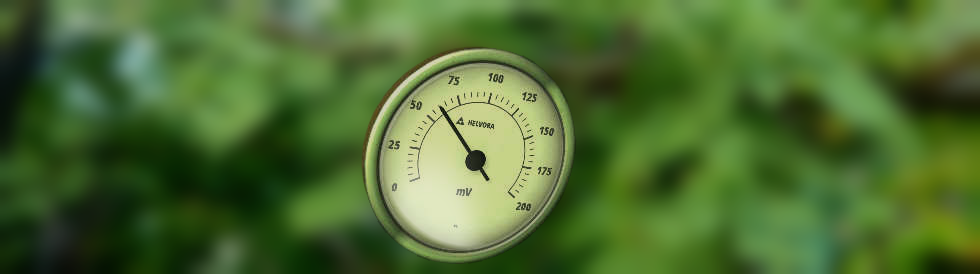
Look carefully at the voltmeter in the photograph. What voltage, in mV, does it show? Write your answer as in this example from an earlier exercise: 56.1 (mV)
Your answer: 60 (mV)
